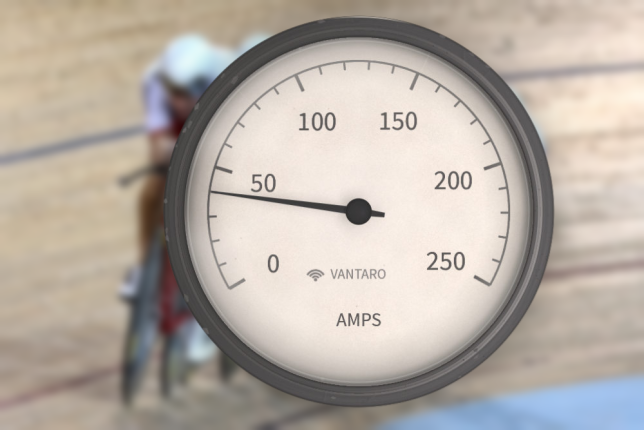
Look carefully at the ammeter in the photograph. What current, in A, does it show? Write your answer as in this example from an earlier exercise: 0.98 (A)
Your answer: 40 (A)
